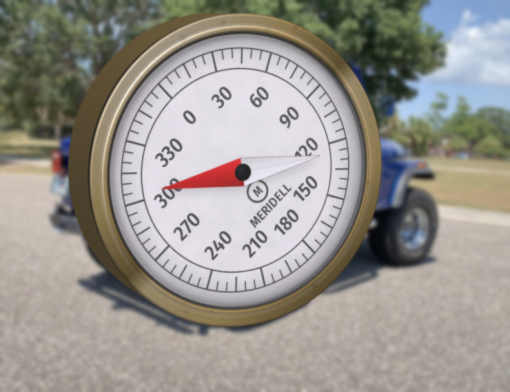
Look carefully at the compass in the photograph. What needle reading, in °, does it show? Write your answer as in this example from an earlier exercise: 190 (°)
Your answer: 305 (°)
